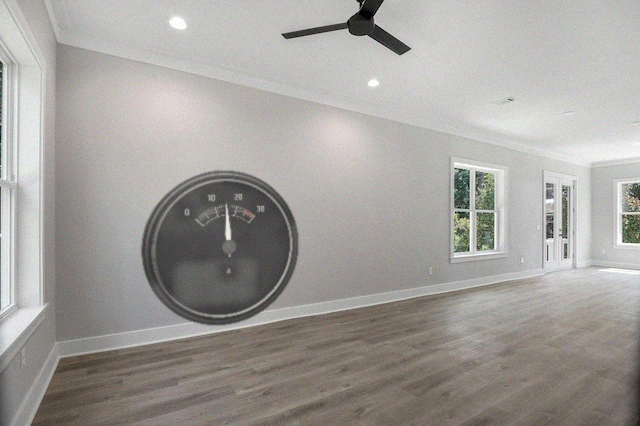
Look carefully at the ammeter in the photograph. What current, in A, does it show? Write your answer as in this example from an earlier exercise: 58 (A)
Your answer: 15 (A)
